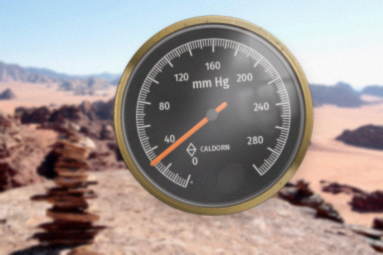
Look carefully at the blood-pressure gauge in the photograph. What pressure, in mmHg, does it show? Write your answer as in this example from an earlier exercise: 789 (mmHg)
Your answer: 30 (mmHg)
